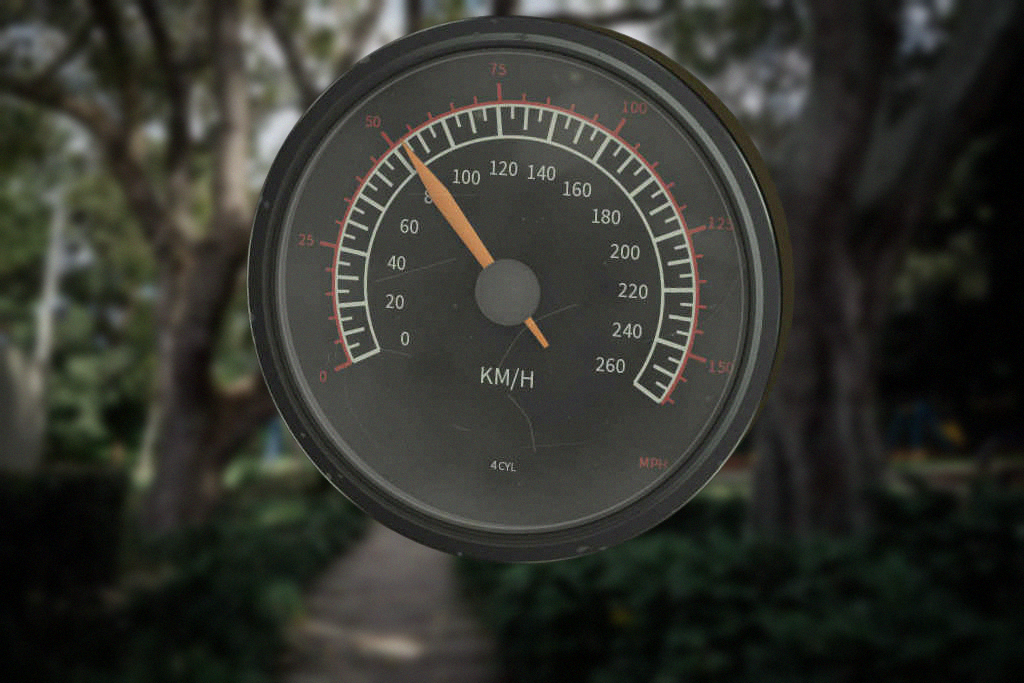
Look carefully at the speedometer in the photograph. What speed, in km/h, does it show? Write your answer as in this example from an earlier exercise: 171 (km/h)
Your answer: 85 (km/h)
